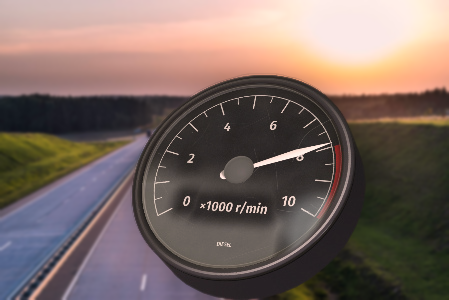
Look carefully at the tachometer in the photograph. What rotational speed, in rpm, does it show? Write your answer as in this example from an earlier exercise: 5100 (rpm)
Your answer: 8000 (rpm)
